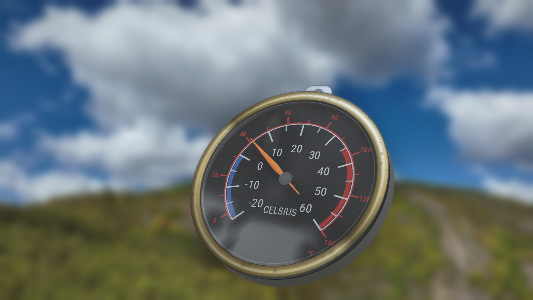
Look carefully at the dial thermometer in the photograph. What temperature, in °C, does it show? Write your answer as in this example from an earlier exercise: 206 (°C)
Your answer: 5 (°C)
